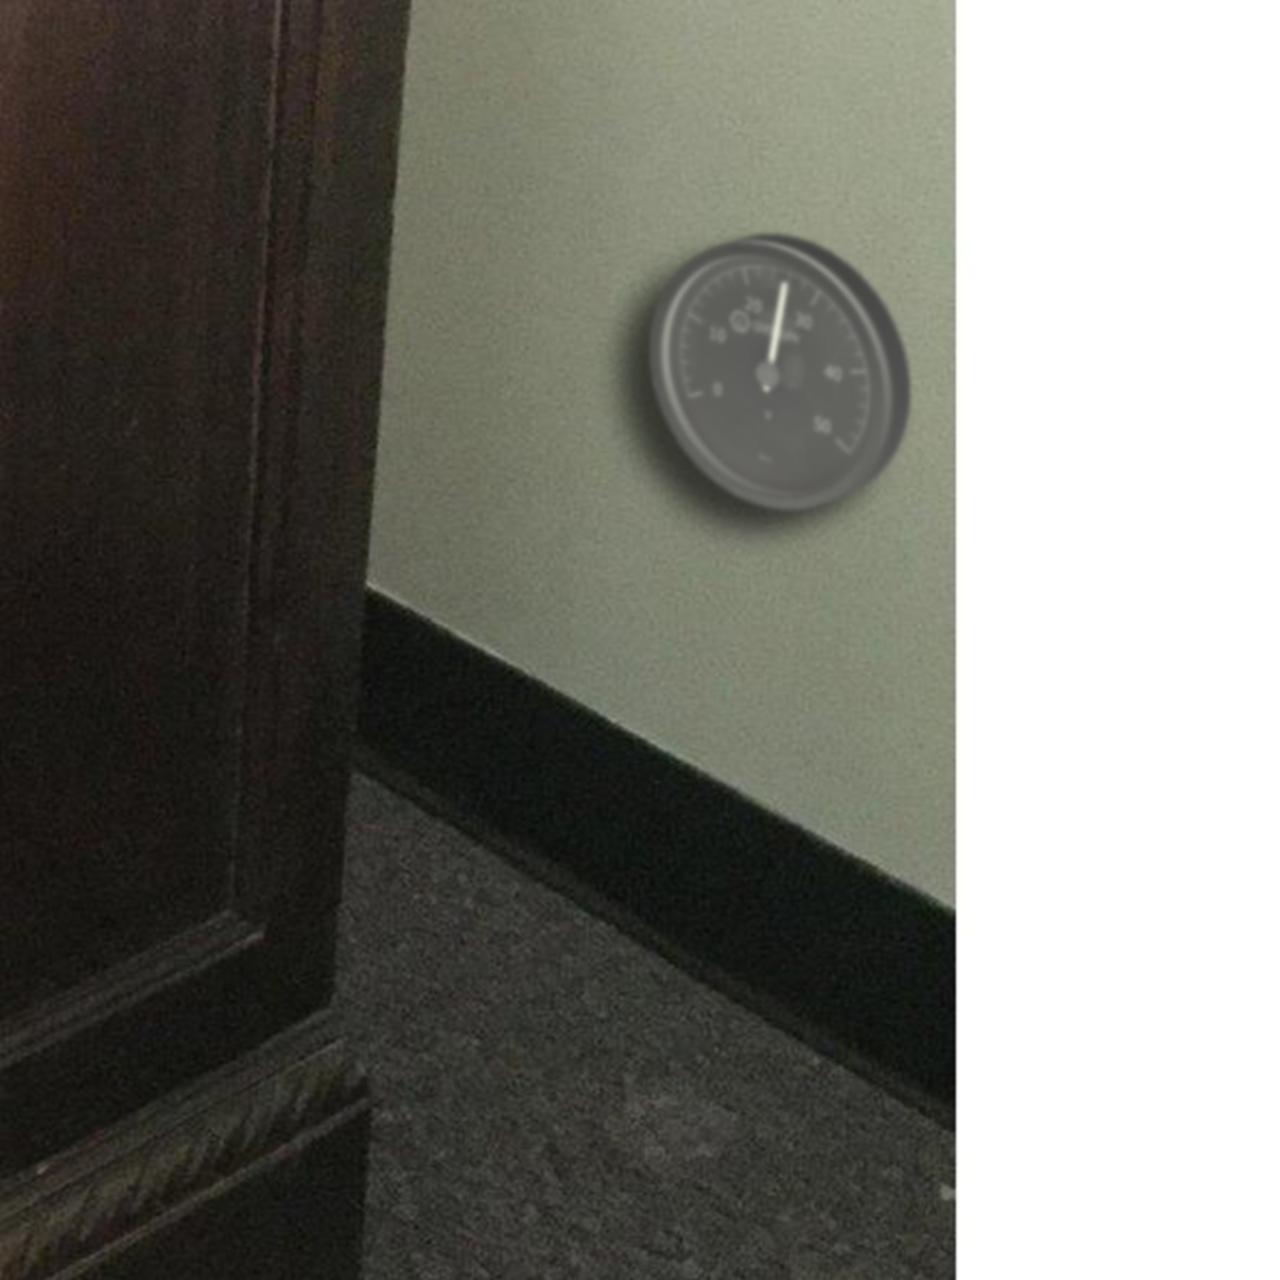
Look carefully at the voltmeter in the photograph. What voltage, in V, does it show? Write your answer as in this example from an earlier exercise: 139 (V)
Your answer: 26 (V)
